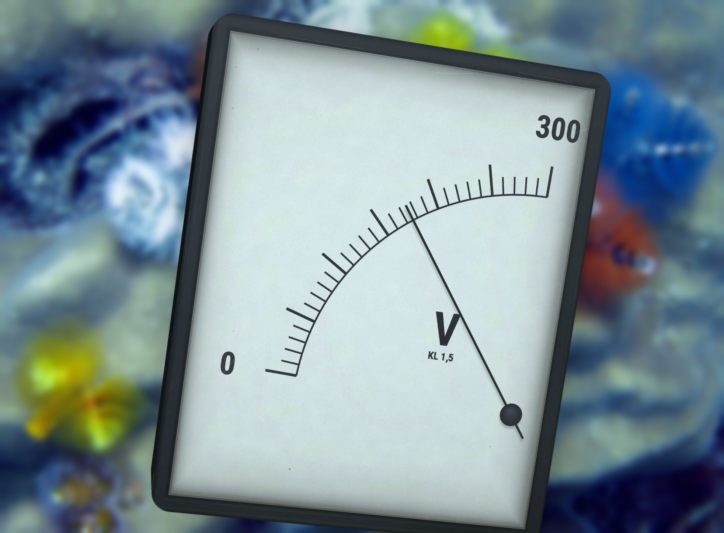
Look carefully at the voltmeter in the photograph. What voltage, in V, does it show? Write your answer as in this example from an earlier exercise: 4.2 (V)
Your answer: 175 (V)
